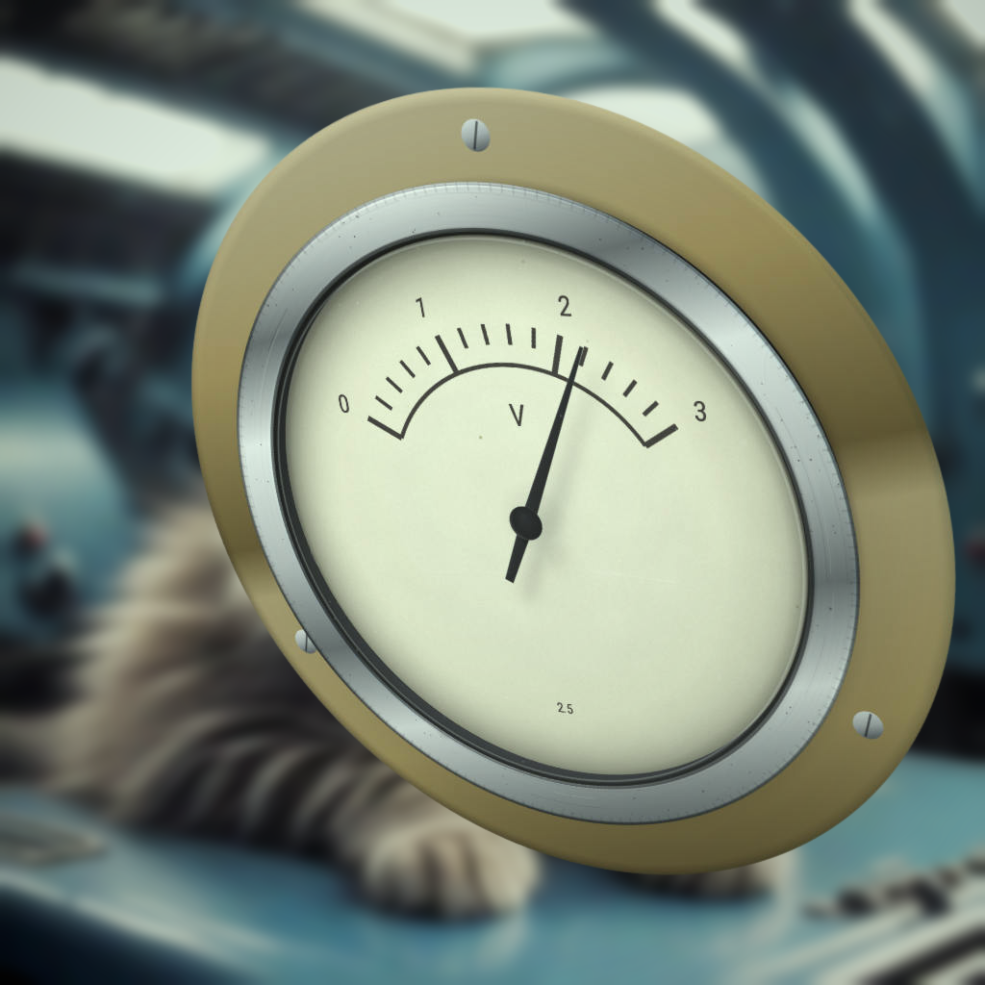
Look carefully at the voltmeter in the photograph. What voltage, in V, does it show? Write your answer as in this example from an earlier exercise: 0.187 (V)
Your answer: 2.2 (V)
